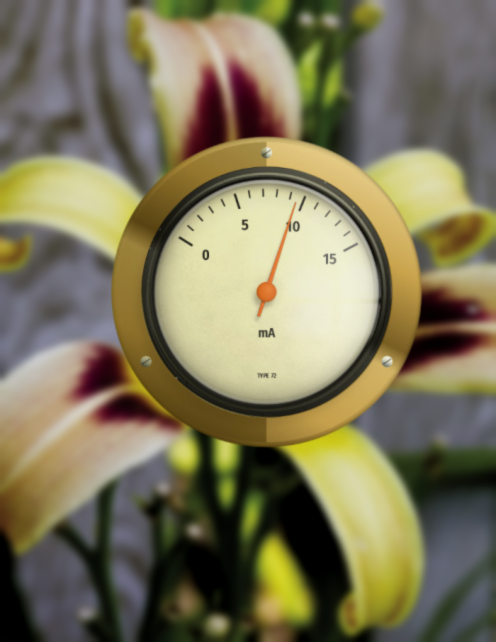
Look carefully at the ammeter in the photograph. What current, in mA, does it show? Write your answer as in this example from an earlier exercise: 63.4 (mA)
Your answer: 9.5 (mA)
